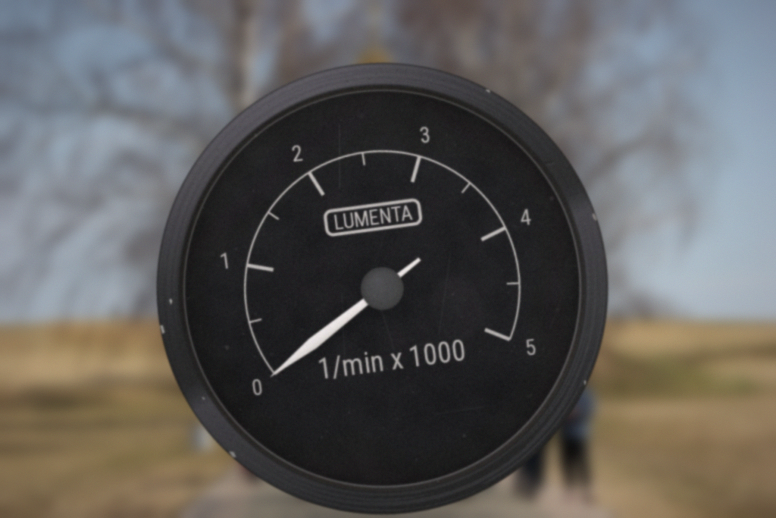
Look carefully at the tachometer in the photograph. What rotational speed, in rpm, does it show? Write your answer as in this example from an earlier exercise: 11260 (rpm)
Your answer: 0 (rpm)
